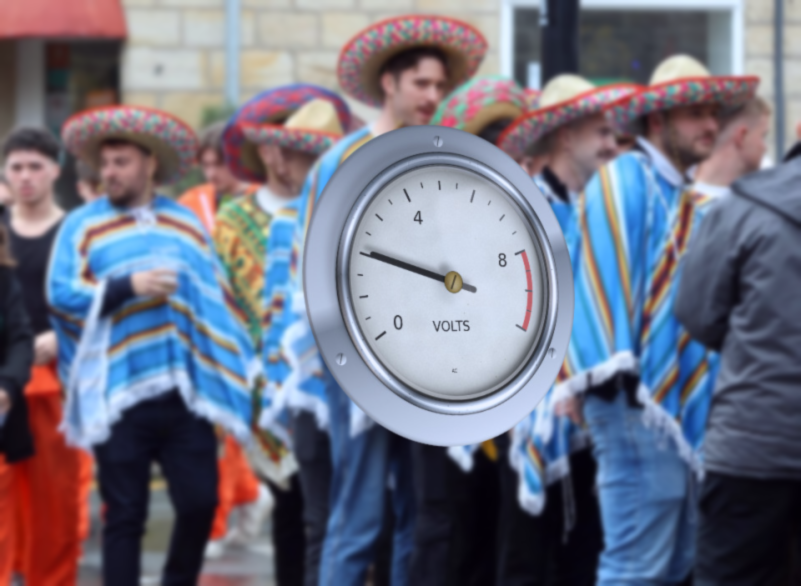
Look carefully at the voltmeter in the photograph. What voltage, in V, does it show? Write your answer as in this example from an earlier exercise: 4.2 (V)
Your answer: 2 (V)
